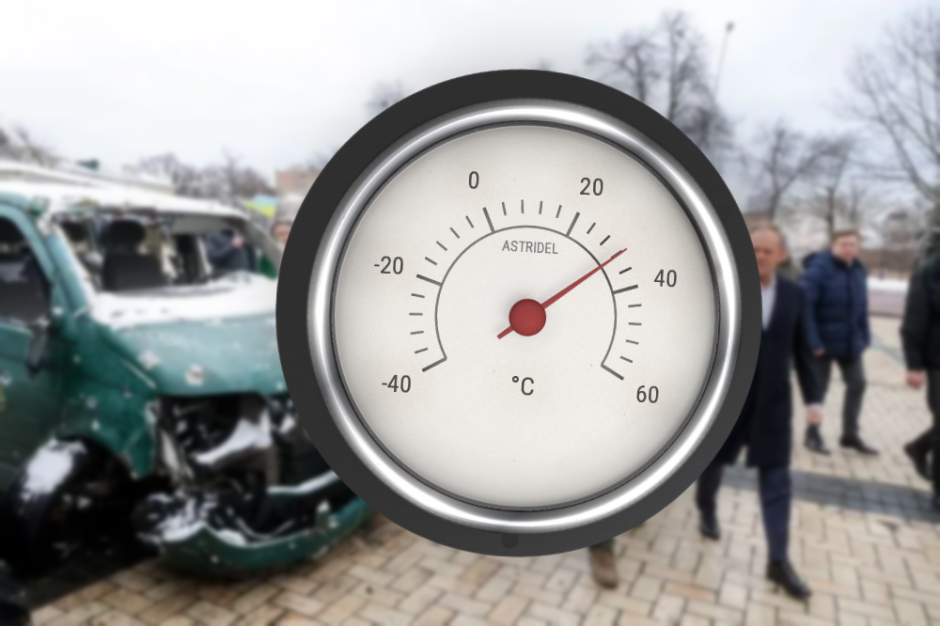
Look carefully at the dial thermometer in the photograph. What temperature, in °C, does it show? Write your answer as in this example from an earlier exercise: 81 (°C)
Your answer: 32 (°C)
